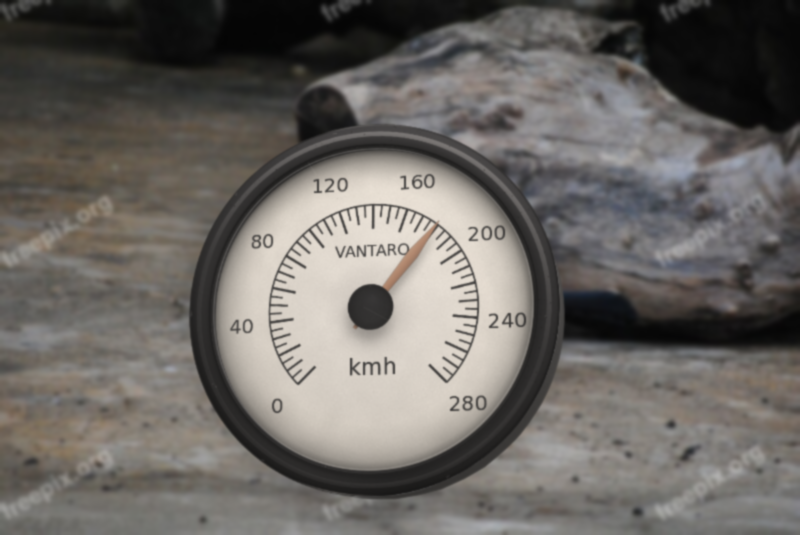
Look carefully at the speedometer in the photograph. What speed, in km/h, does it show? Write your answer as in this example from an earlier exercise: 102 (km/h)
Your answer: 180 (km/h)
